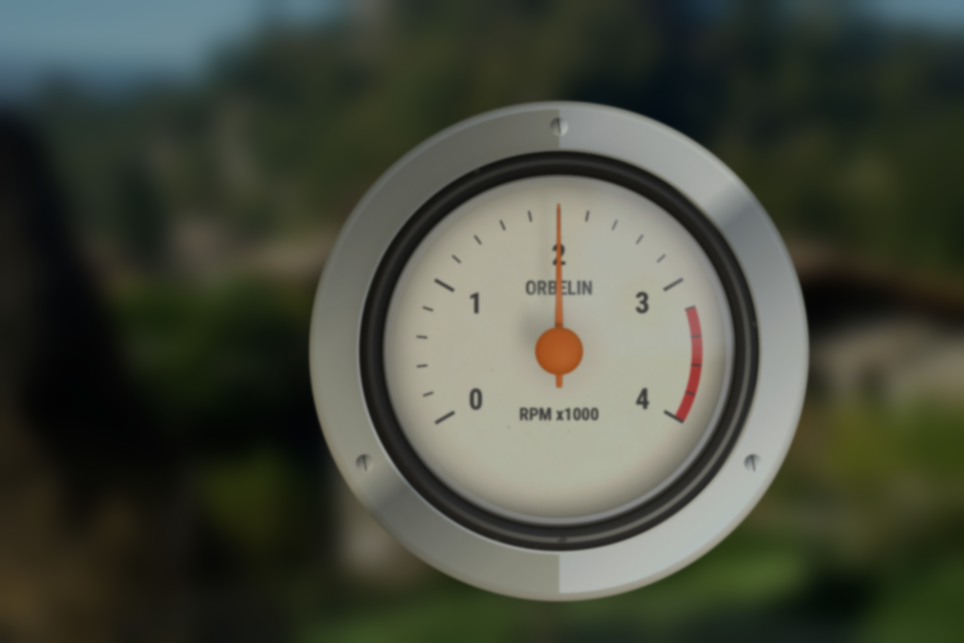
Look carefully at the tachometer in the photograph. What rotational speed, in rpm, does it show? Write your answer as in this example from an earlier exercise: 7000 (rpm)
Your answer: 2000 (rpm)
